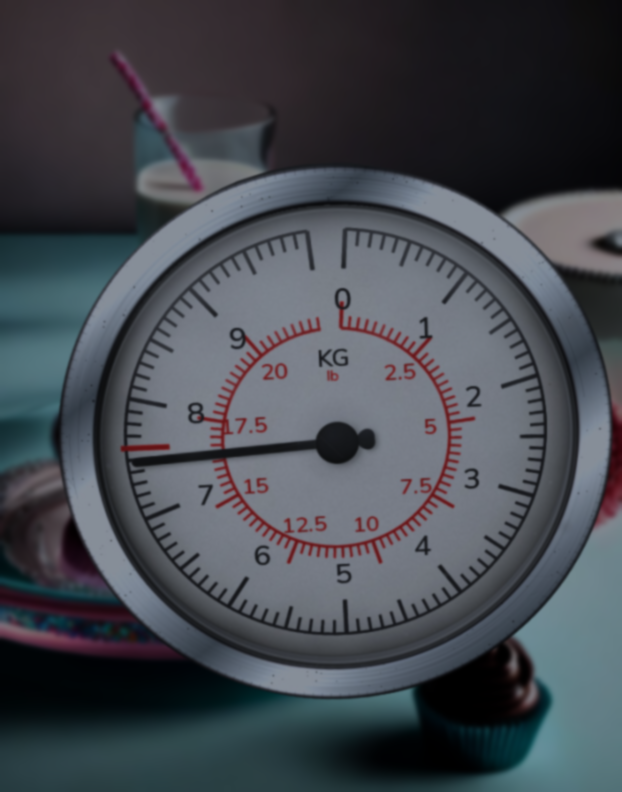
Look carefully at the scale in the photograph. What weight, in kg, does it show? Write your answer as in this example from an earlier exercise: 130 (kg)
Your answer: 7.5 (kg)
